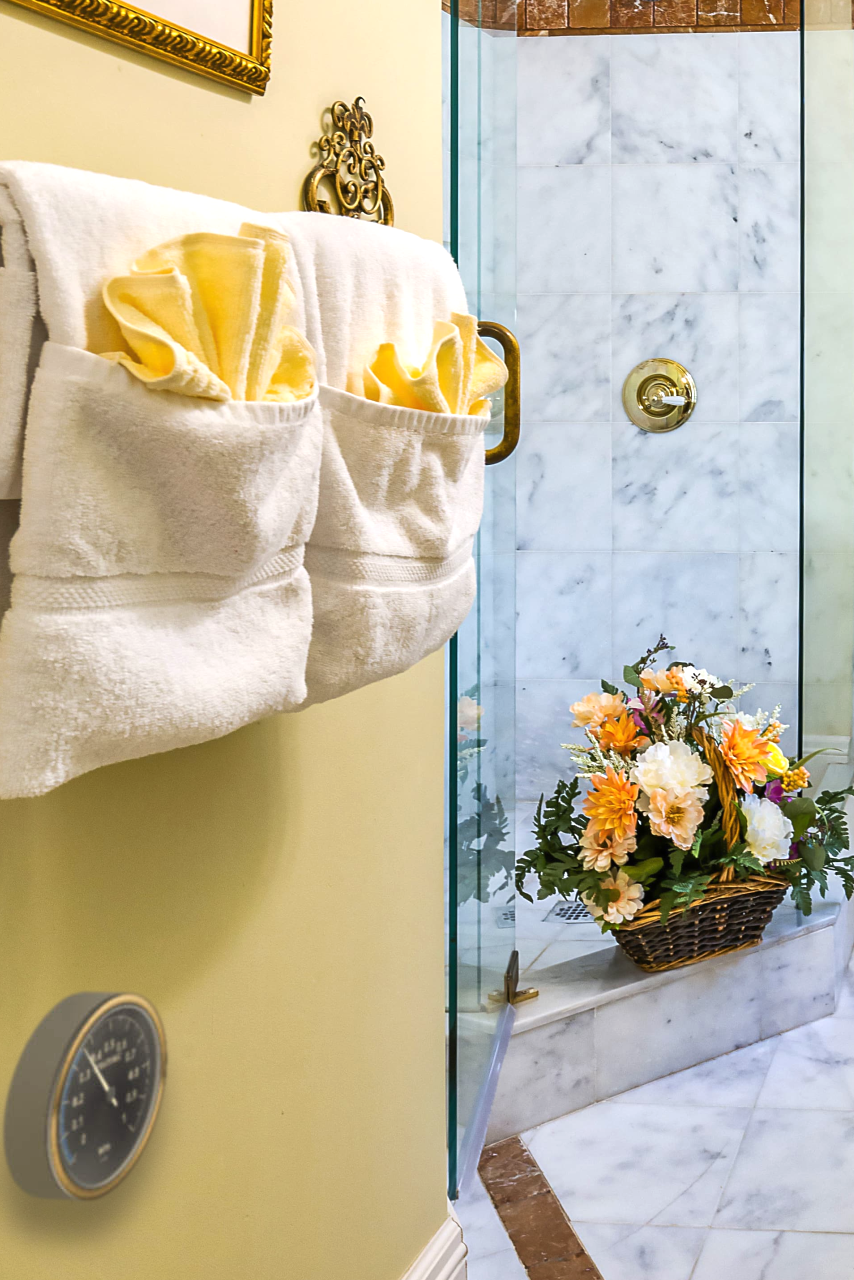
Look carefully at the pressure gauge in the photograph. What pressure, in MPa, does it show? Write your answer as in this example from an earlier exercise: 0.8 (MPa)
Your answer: 0.35 (MPa)
